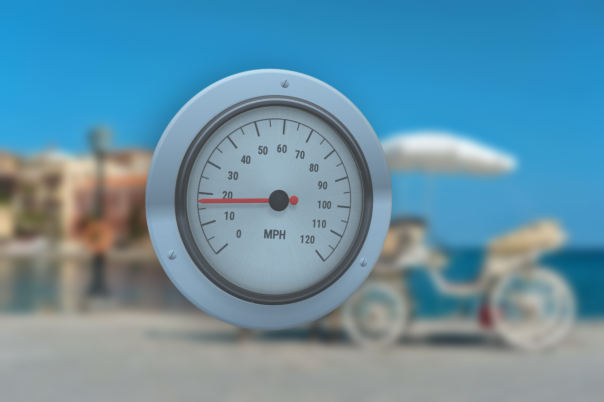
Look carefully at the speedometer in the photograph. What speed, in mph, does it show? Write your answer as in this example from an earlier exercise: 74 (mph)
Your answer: 17.5 (mph)
